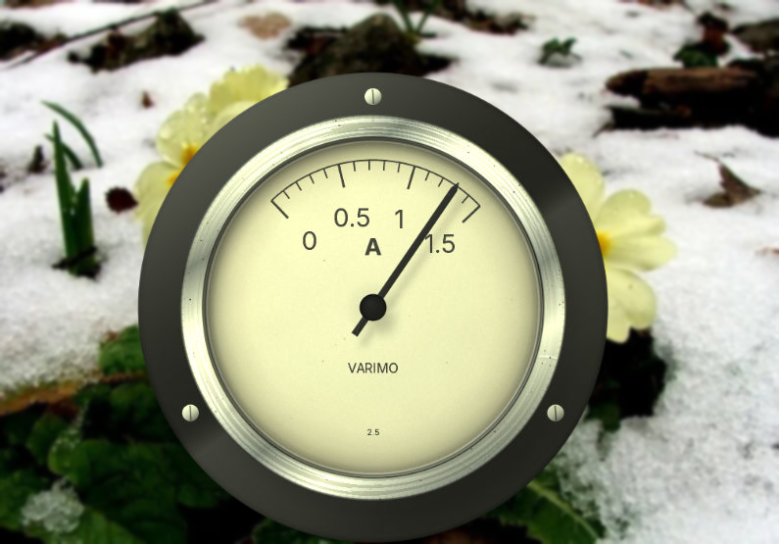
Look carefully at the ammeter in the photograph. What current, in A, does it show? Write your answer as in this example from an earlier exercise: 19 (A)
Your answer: 1.3 (A)
